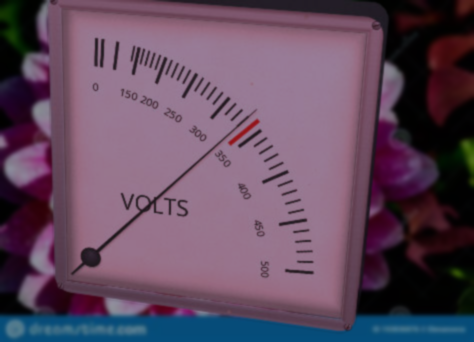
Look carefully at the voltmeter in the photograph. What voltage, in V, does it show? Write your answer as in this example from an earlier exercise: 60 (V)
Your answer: 330 (V)
